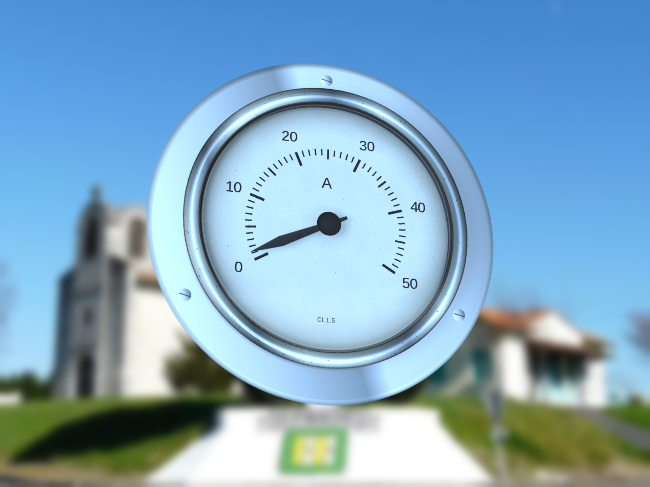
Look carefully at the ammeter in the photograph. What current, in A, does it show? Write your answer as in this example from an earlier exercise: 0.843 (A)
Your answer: 1 (A)
